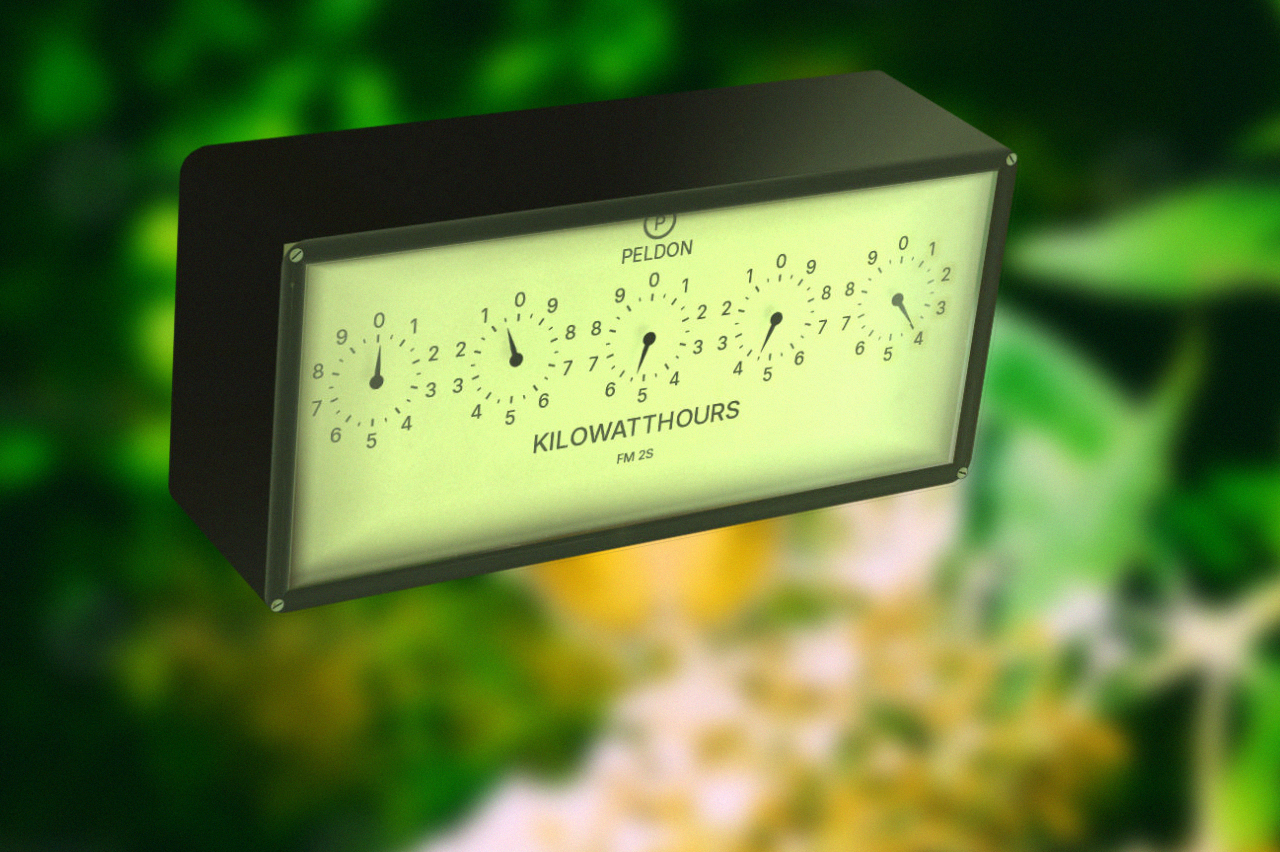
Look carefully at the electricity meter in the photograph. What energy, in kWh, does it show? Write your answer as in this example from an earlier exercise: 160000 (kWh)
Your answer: 544 (kWh)
